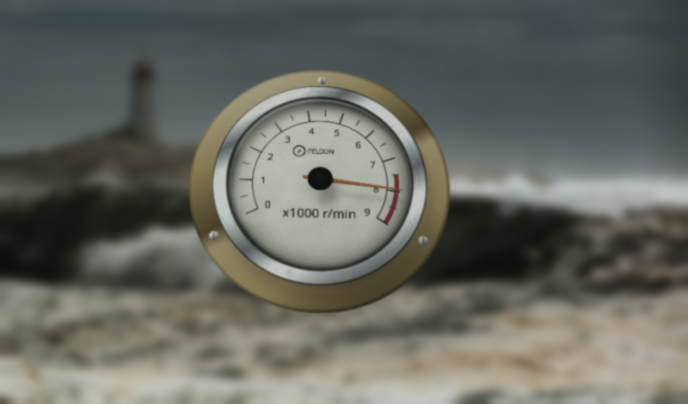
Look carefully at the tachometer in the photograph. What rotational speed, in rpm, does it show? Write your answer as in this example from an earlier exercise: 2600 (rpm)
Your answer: 8000 (rpm)
